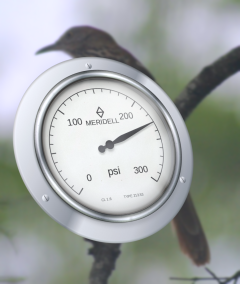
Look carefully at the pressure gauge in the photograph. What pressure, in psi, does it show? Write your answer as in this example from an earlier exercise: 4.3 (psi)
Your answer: 230 (psi)
